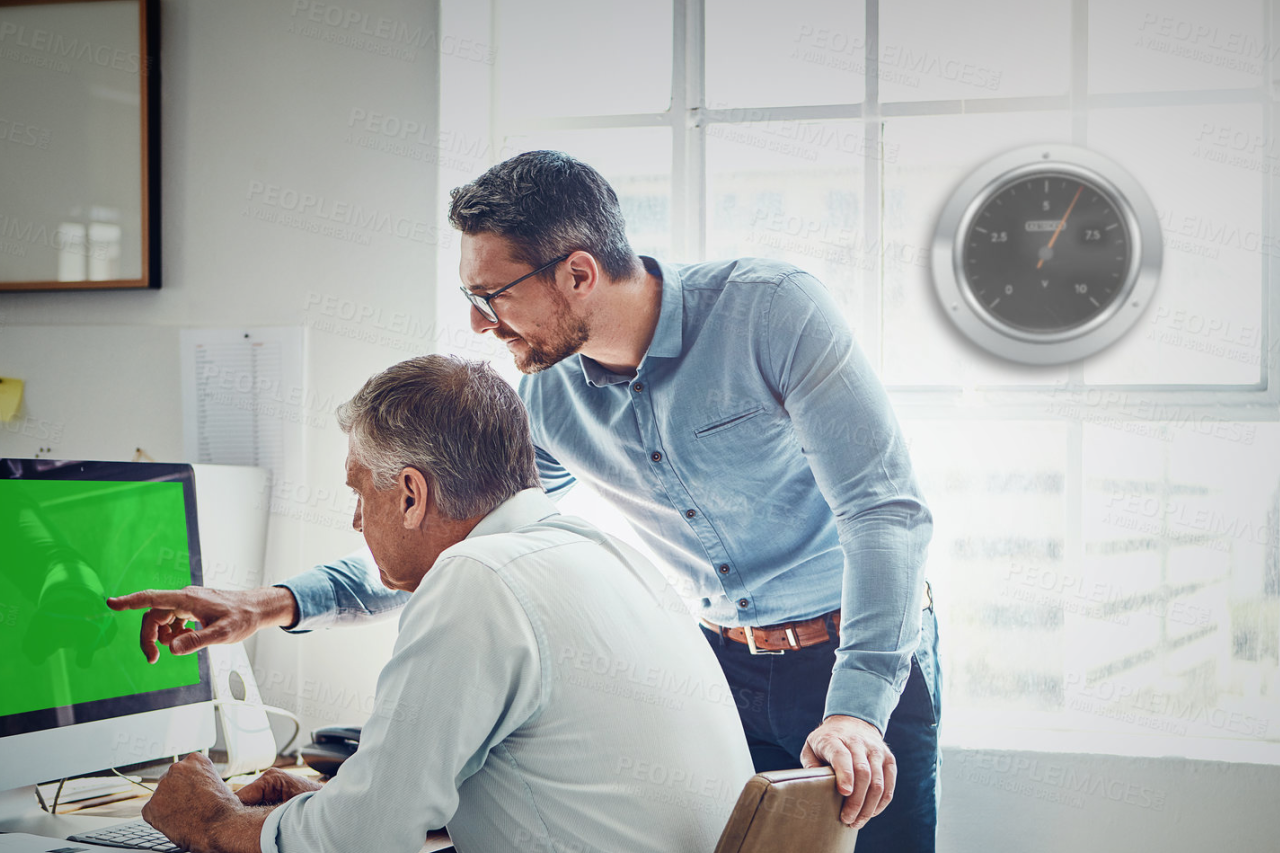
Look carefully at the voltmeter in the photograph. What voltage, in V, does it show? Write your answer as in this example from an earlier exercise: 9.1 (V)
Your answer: 6 (V)
